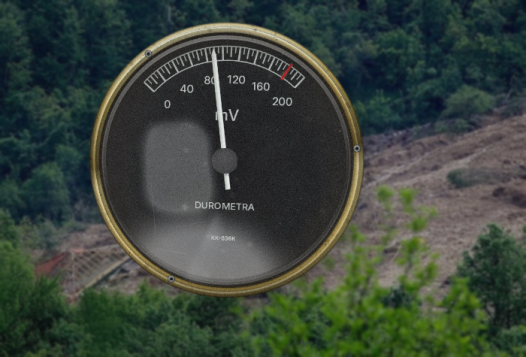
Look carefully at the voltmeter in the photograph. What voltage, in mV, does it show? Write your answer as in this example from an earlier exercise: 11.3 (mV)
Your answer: 90 (mV)
